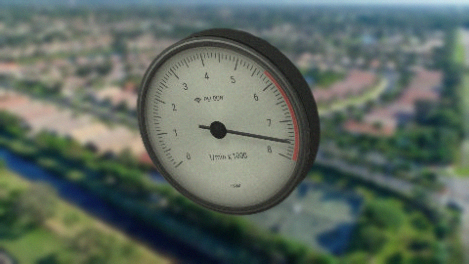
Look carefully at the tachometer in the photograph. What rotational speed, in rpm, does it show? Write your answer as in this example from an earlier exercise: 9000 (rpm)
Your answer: 7500 (rpm)
